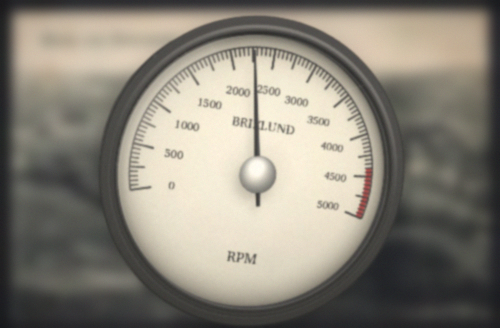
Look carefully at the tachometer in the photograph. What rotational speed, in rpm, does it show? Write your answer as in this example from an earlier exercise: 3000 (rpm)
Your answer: 2250 (rpm)
